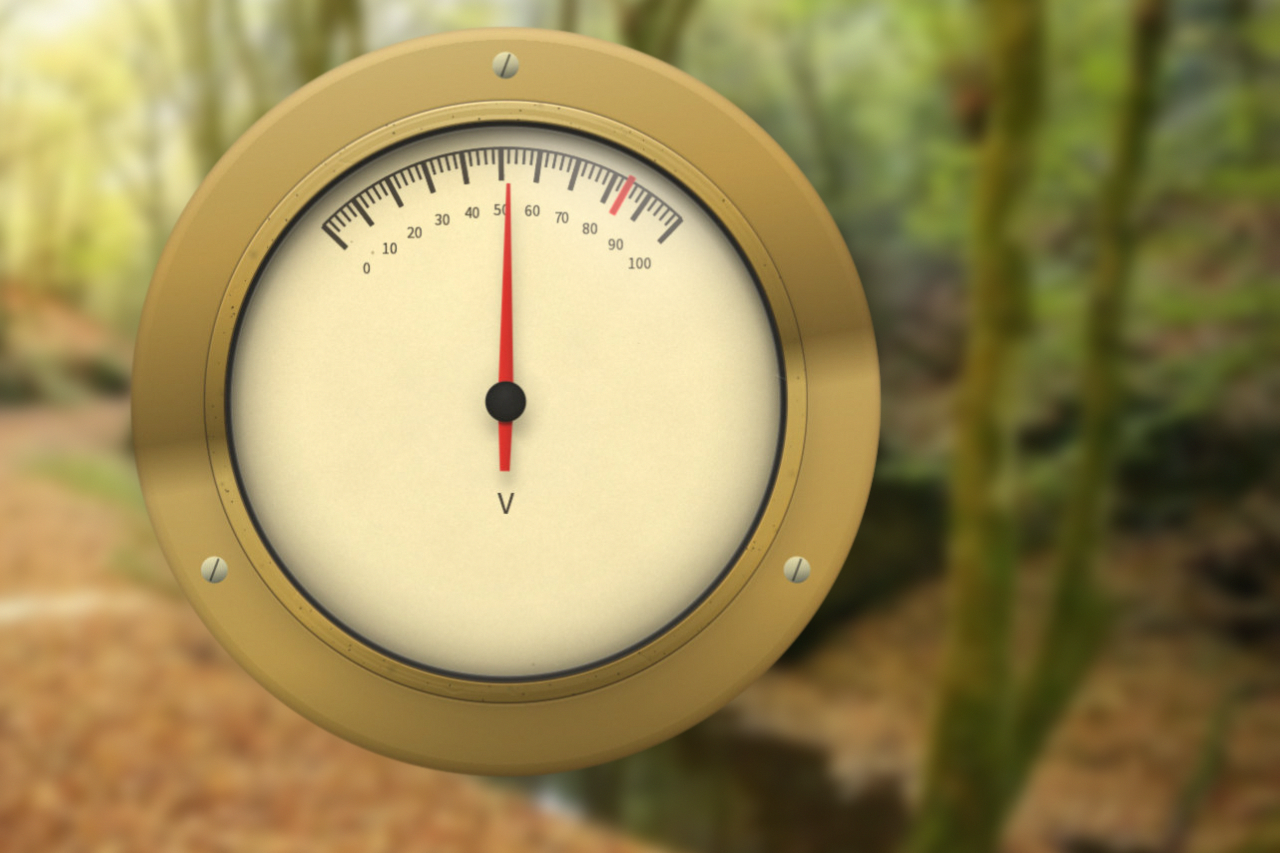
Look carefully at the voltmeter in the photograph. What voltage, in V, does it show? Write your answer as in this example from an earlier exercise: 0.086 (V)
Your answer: 52 (V)
